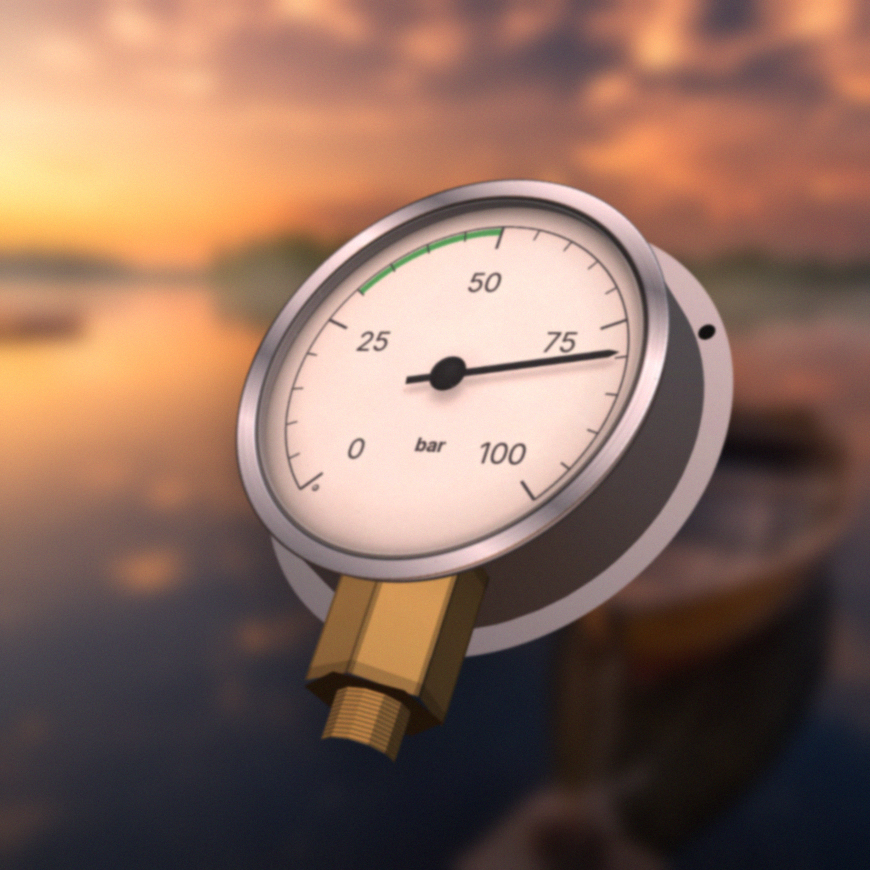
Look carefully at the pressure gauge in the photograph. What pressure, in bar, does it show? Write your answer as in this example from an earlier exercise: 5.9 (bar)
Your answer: 80 (bar)
